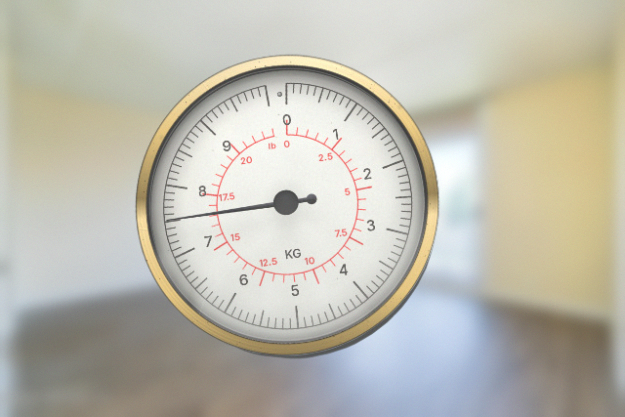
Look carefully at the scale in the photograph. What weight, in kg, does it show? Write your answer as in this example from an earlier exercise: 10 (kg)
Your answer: 7.5 (kg)
